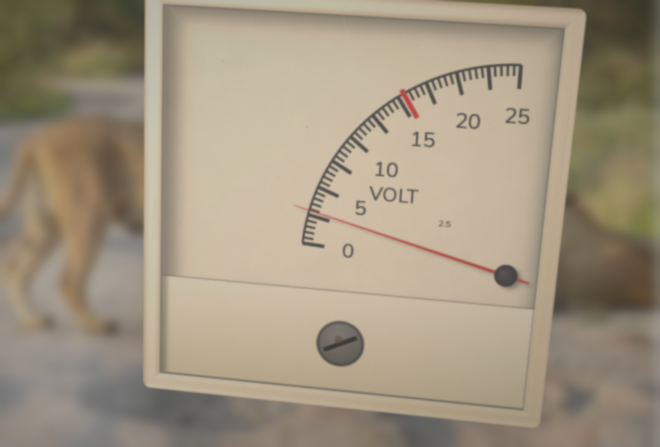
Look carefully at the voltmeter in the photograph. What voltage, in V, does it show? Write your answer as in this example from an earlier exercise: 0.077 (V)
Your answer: 3 (V)
